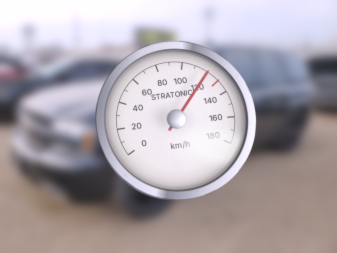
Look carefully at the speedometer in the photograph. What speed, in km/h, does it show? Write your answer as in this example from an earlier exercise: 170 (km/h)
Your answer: 120 (km/h)
